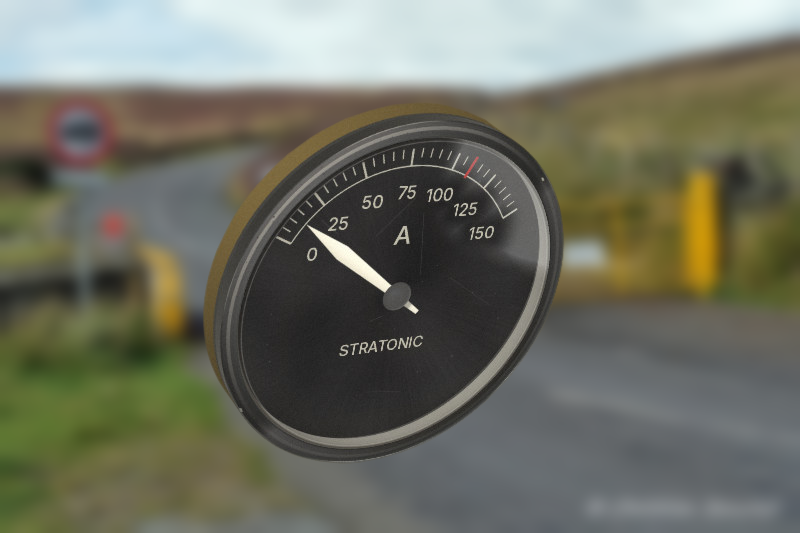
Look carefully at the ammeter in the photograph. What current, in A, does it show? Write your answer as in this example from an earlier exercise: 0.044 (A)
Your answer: 12.5 (A)
